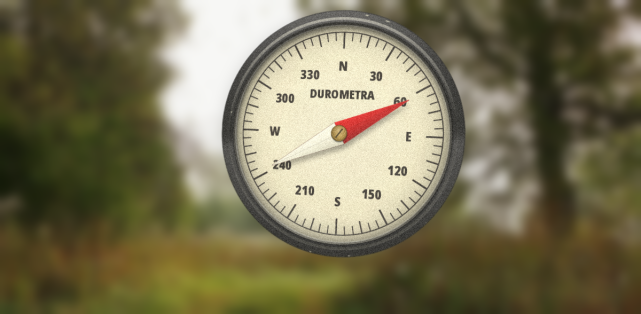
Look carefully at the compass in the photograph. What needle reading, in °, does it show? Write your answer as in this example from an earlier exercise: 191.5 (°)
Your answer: 62.5 (°)
